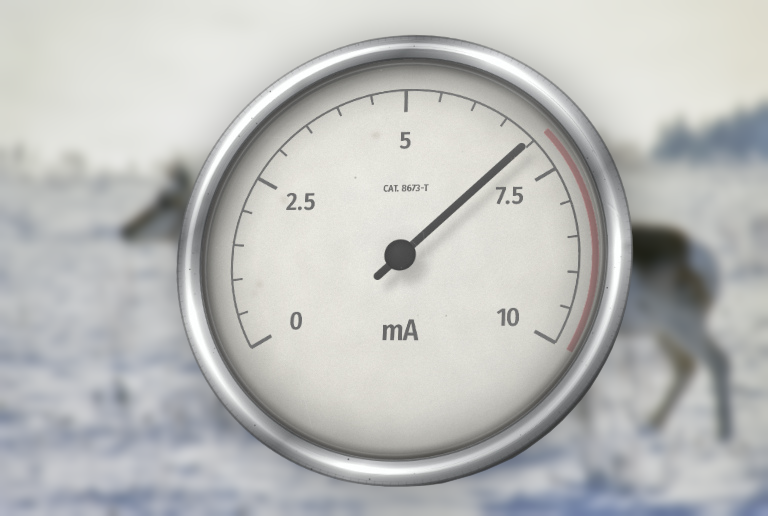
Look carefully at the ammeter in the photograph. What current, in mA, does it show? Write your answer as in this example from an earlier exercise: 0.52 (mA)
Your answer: 7 (mA)
